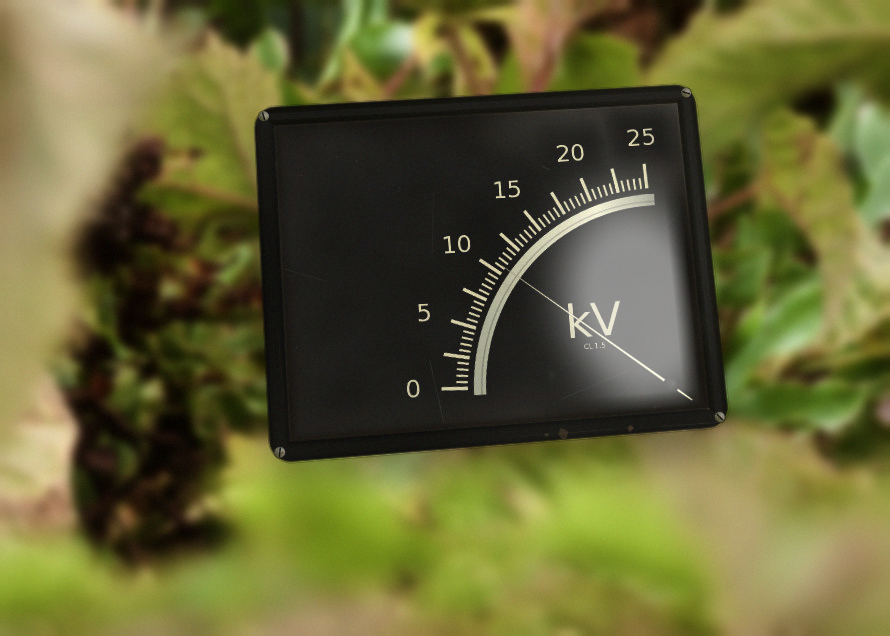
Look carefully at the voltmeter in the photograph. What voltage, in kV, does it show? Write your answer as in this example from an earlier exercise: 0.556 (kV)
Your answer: 10.5 (kV)
